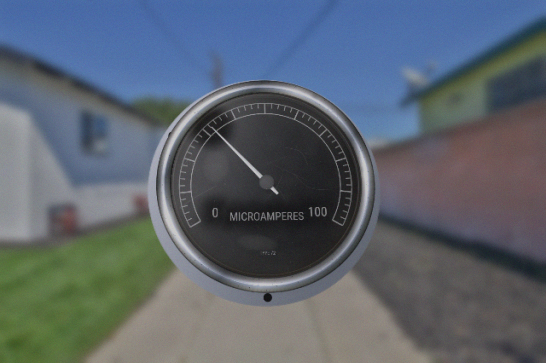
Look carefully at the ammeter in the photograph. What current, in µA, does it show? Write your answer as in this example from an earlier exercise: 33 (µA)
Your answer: 32 (µA)
